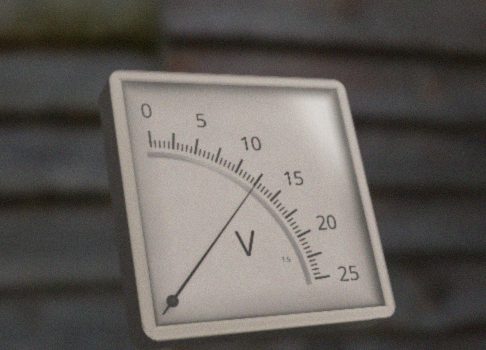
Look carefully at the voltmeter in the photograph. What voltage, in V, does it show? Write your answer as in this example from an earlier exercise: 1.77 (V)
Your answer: 12.5 (V)
